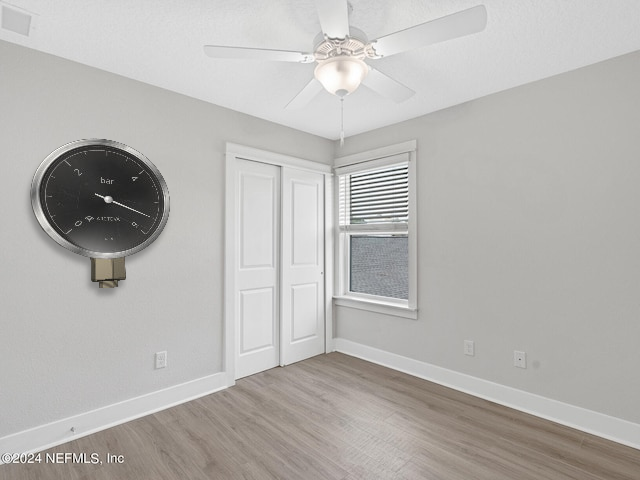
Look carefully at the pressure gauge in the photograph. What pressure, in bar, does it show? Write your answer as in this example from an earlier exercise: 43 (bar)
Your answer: 5.5 (bar)
